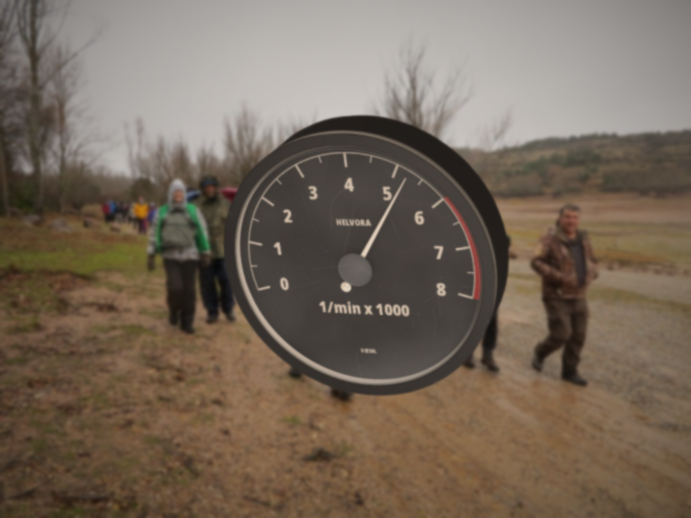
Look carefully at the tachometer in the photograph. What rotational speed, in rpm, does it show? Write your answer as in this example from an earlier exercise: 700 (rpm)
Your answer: 5250 (rpm)
